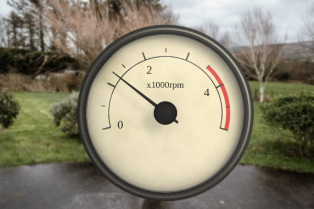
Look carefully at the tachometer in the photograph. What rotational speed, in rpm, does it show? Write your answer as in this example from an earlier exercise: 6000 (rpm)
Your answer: 1250 (rpm)
